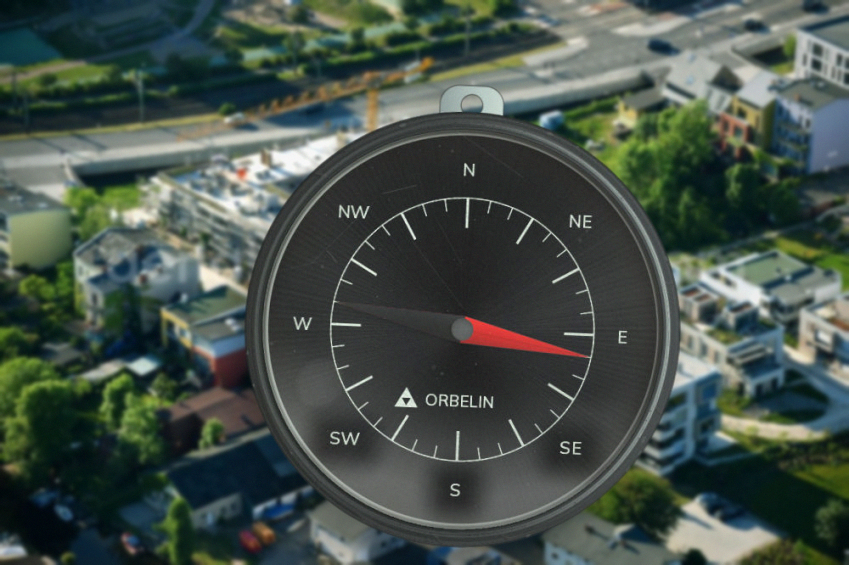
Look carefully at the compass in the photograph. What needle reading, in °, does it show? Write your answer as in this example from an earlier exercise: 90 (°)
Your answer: 100 (°)
